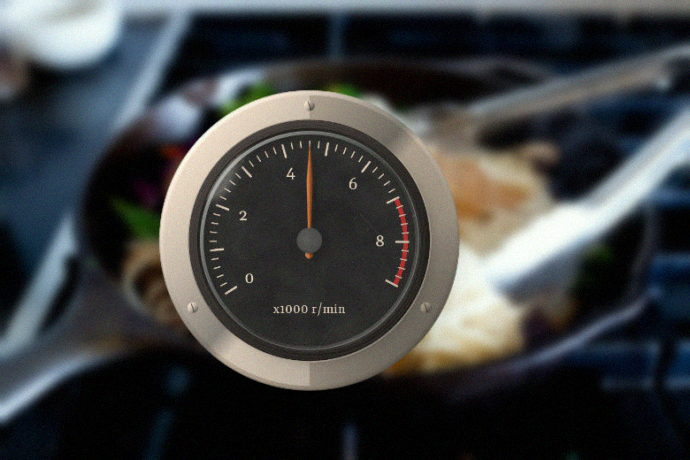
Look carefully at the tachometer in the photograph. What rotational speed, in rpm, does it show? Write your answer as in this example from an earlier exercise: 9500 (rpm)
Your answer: 4600 (rpm)
